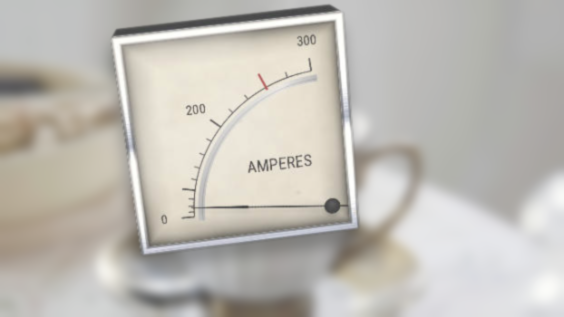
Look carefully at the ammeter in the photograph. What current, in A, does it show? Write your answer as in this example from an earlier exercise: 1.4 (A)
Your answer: 60 (A)
